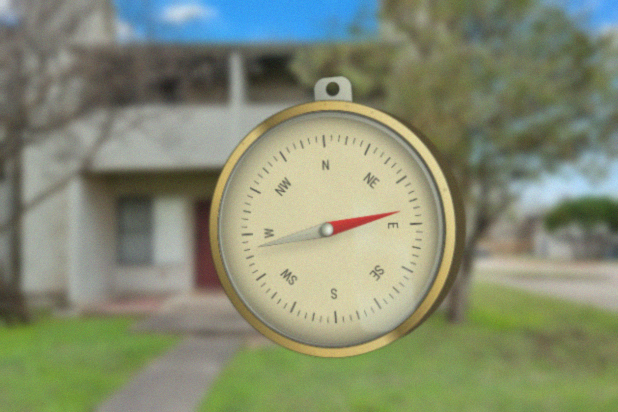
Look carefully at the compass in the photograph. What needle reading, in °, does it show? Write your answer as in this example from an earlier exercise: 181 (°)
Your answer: 80 (°)
